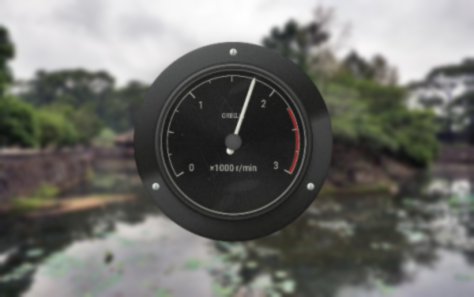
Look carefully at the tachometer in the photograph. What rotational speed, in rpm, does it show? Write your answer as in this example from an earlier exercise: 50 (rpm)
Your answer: 1750 (rpm)
